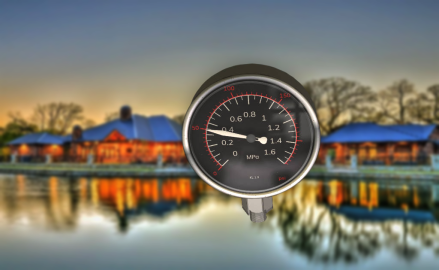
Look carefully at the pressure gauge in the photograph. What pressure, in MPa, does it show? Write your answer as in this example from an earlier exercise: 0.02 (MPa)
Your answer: 0.35 (MPa)
